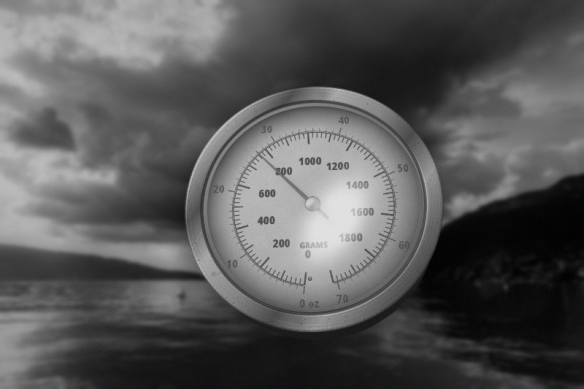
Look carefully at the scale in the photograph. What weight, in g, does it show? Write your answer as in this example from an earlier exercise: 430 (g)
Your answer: 760 (g)
